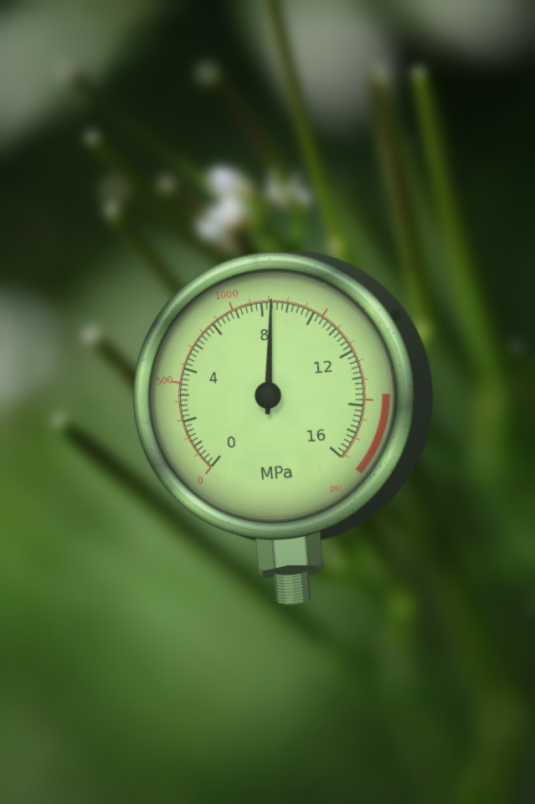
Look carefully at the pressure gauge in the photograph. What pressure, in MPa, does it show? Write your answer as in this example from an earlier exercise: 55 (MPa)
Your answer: 8.4 (MPa)
